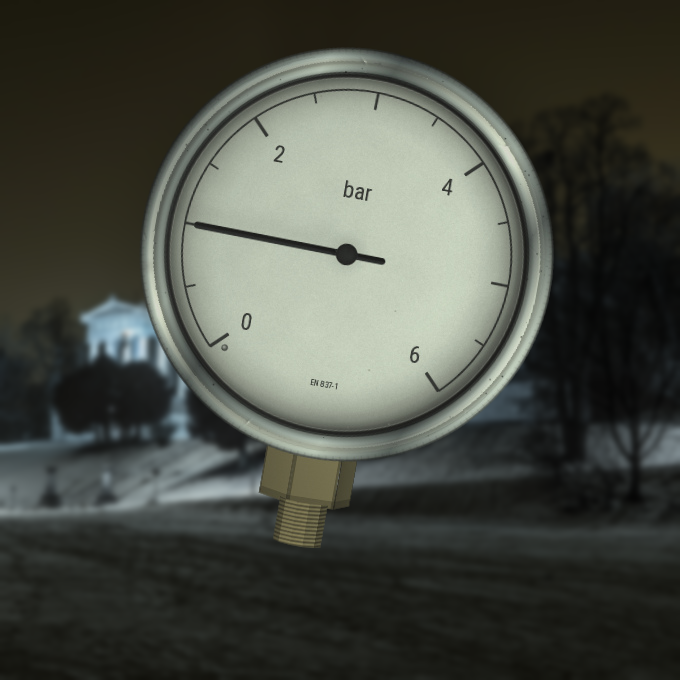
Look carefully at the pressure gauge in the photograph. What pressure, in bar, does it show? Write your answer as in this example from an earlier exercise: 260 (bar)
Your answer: 1 (bar)
